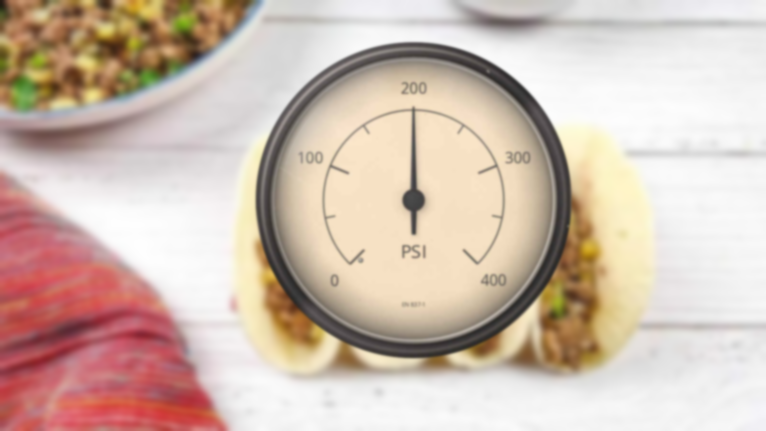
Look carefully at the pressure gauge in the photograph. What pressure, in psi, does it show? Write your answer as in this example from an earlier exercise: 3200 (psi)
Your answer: 200 (psi)
